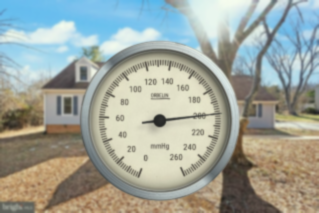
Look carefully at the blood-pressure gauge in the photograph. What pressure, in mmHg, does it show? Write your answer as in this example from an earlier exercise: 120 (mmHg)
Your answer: 200 (mmHg)
